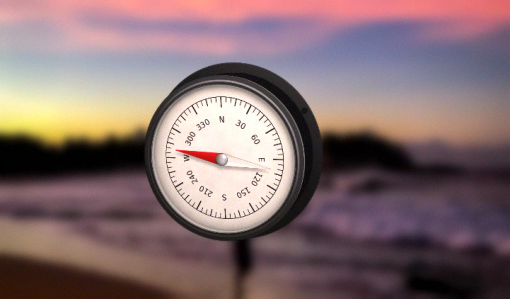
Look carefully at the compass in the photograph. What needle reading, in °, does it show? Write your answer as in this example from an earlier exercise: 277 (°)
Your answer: 280 (°)
